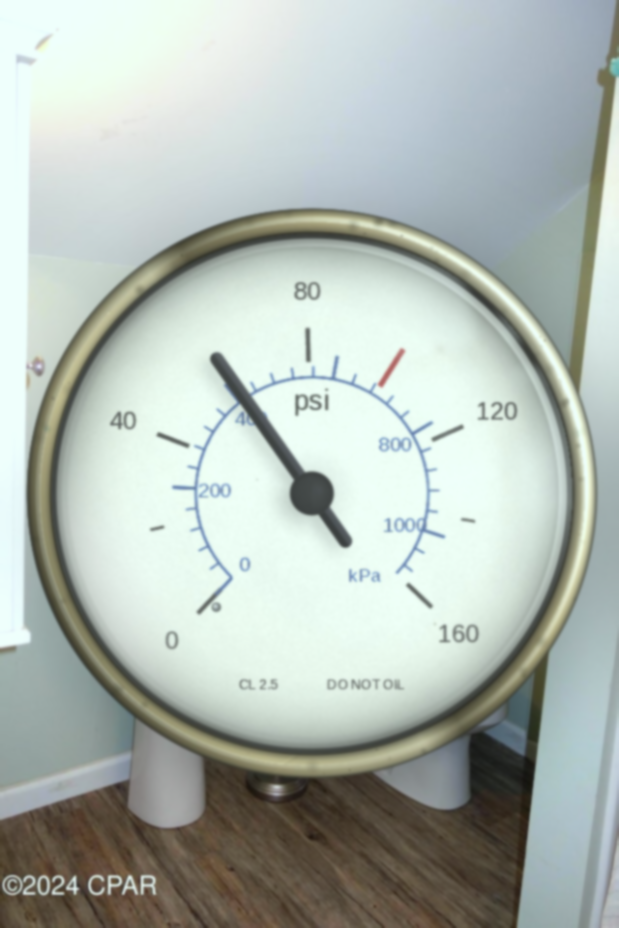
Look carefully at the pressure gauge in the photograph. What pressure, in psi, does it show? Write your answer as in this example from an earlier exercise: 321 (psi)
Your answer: 60 (psi)
